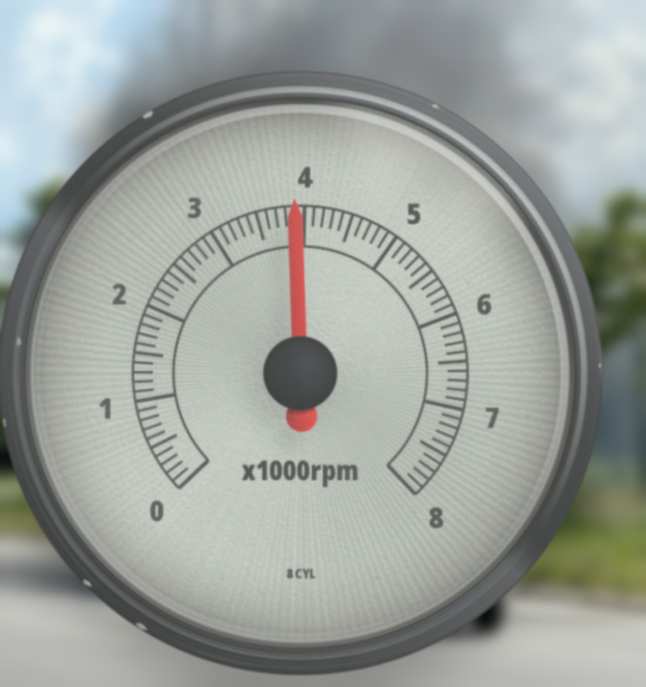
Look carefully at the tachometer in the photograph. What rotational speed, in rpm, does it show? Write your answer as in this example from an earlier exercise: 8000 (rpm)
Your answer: 3900 (rpm)
